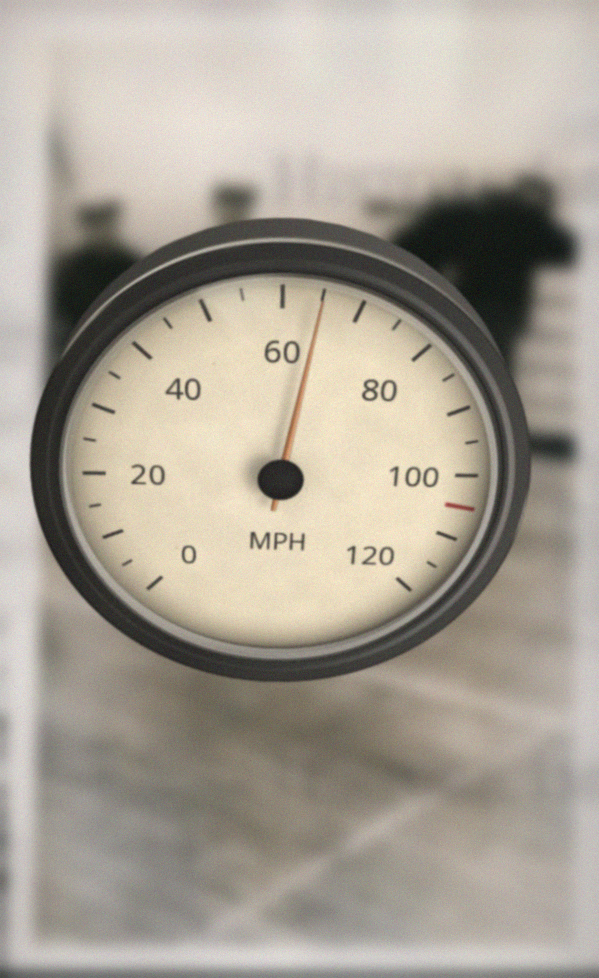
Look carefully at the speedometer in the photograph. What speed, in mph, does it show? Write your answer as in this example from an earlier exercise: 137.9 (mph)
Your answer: 65 (mph)
